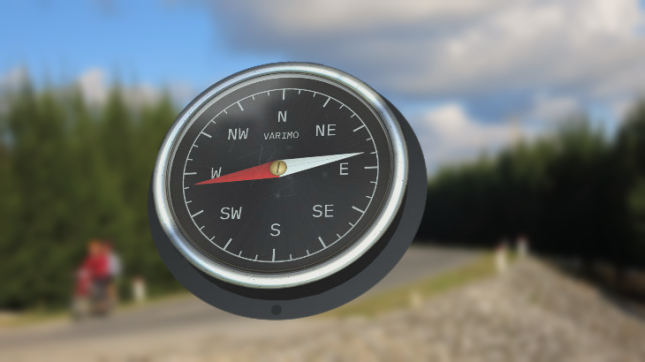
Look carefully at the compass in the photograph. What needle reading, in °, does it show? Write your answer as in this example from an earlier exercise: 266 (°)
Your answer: 260 (°)
